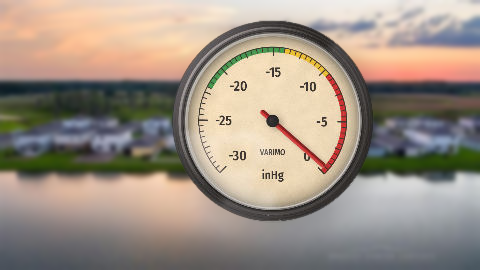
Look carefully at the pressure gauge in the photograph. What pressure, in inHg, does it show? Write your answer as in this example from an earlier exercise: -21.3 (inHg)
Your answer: -0.5 (inHg)
